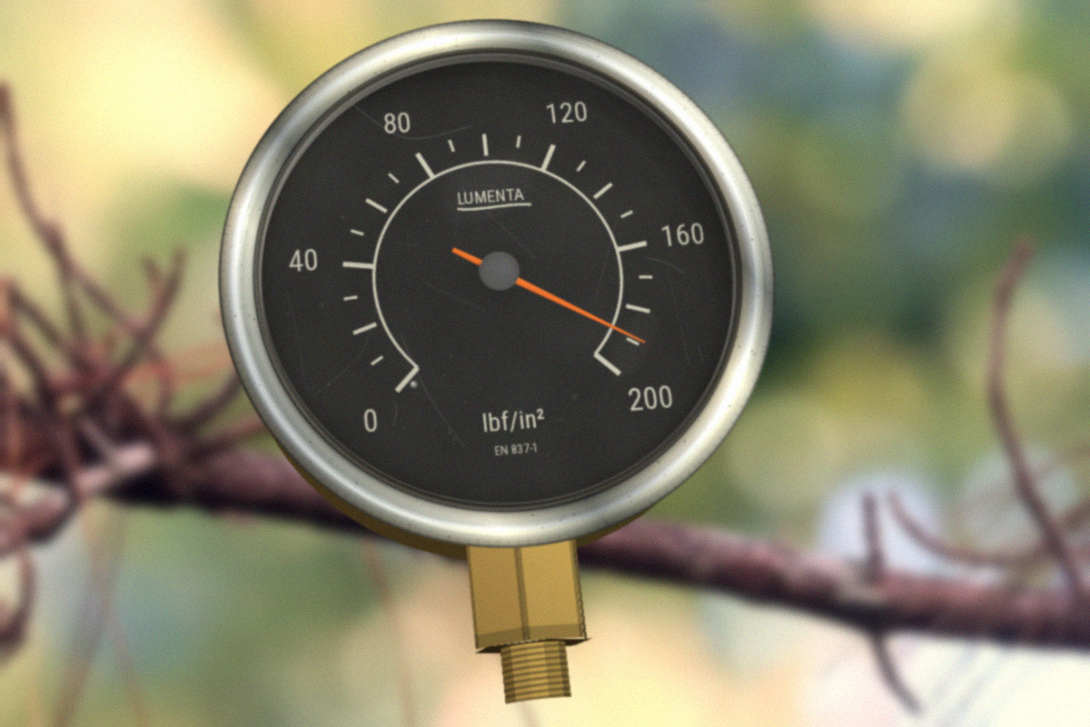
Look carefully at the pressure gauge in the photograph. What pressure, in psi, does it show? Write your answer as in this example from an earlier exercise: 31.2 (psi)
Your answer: 190 (psi)
